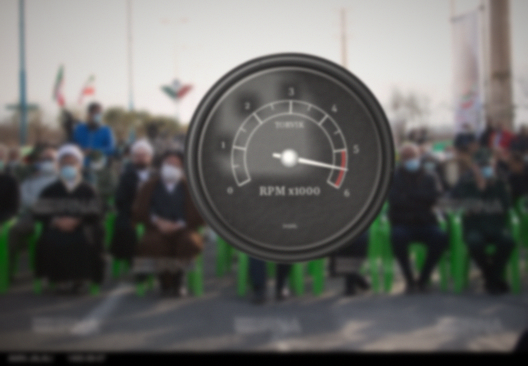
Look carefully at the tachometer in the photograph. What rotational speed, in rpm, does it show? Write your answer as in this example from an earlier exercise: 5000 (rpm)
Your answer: 5500 (rpm)
